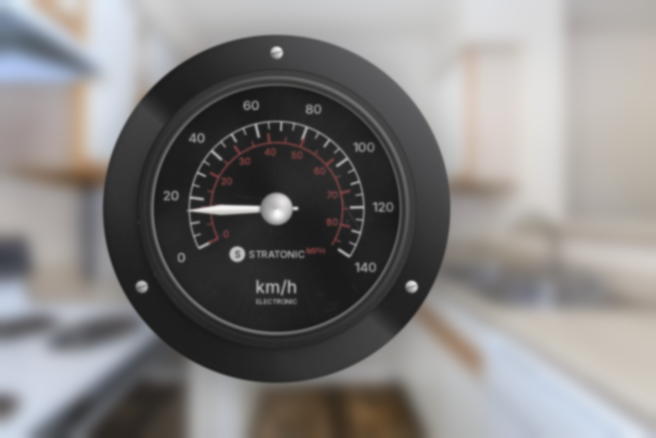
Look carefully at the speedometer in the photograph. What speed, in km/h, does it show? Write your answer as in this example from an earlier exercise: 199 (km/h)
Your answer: 15 (km/h)
